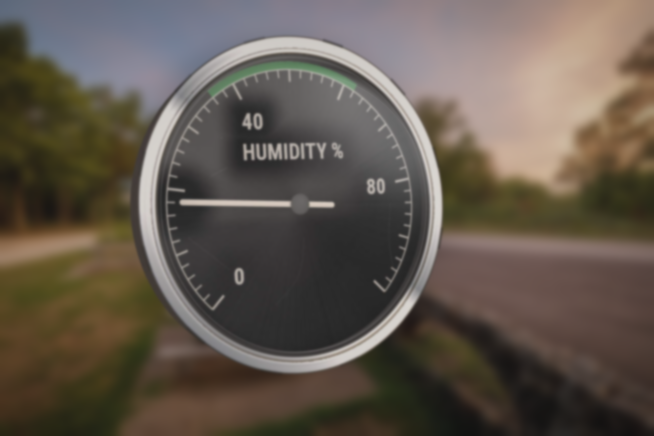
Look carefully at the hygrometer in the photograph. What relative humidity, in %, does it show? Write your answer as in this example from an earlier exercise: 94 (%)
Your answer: 18 (%)
